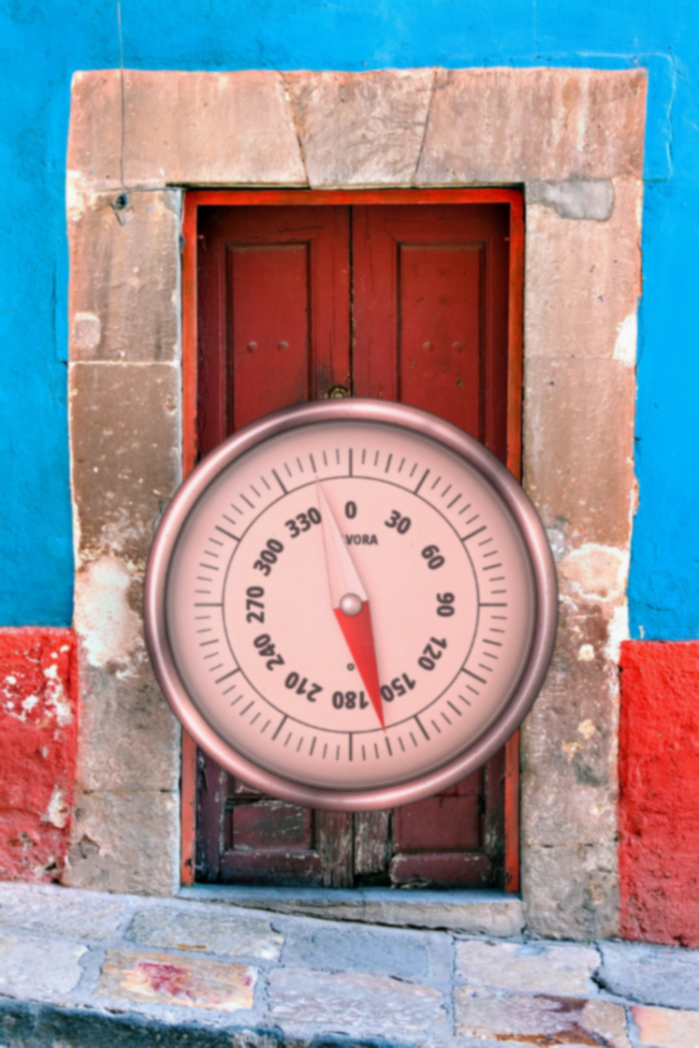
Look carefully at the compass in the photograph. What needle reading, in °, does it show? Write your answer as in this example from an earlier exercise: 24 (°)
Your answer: 165 (°)
